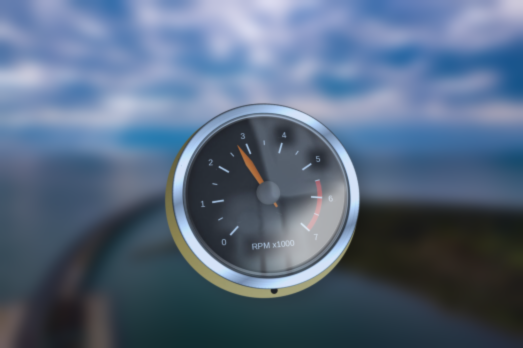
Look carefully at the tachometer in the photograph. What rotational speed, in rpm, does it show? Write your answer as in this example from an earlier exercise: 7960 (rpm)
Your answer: 2750 (rpm)
